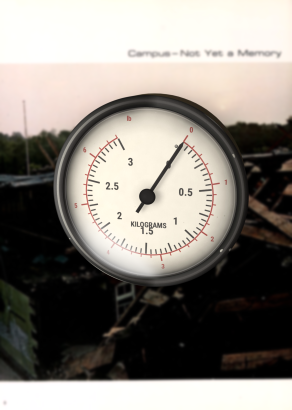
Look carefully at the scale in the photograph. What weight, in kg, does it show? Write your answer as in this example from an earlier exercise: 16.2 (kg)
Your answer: 0 (kg)
